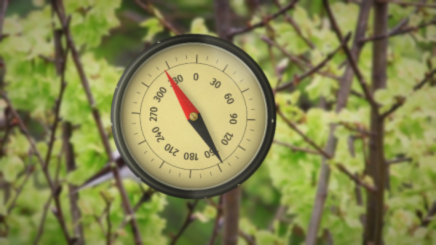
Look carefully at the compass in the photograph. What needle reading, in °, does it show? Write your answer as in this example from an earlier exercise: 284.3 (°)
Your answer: 325 (°)
